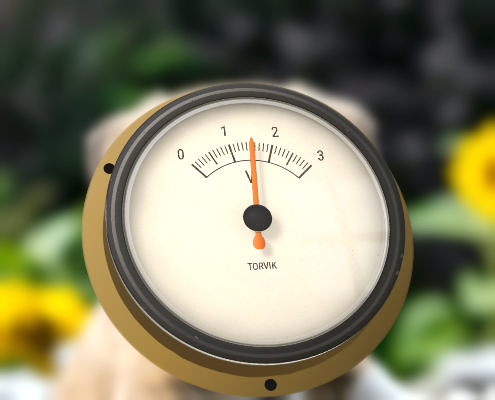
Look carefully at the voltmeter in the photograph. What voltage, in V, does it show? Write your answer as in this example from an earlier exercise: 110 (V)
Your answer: 1.5 (V)
